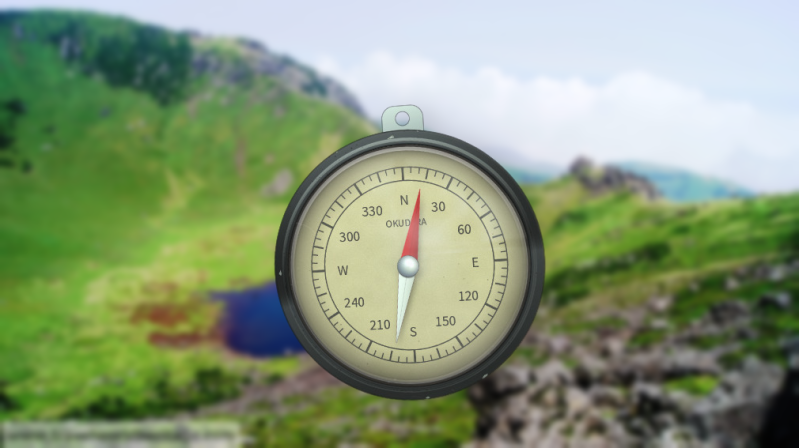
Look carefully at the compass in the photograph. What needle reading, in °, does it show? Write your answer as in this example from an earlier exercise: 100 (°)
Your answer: 12.5 (°)
